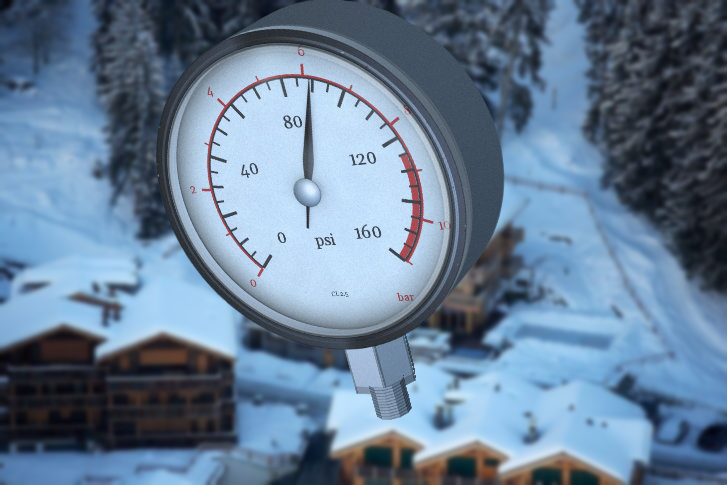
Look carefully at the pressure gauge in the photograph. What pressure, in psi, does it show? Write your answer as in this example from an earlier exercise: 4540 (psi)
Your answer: 90 (psi)
